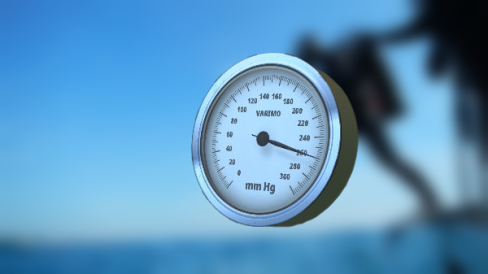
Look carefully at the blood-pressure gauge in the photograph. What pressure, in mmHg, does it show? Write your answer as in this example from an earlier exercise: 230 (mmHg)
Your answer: 260 (mmHg)
